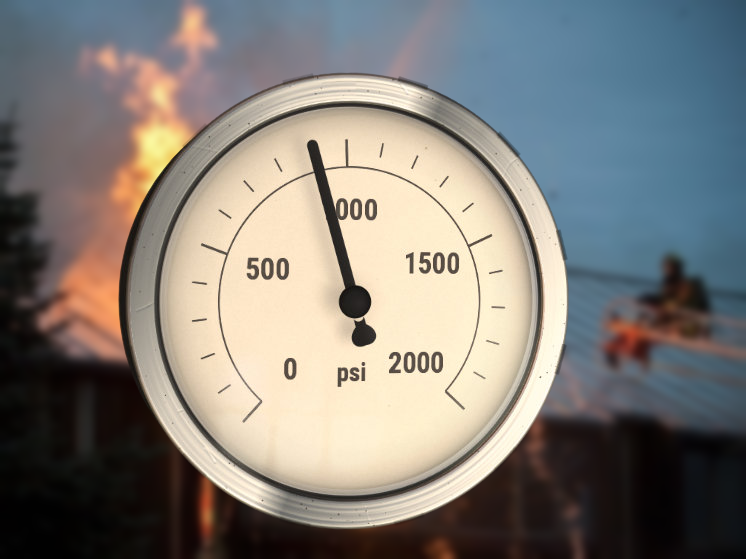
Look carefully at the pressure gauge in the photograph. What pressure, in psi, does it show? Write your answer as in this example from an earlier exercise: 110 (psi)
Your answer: 900 (psi)
